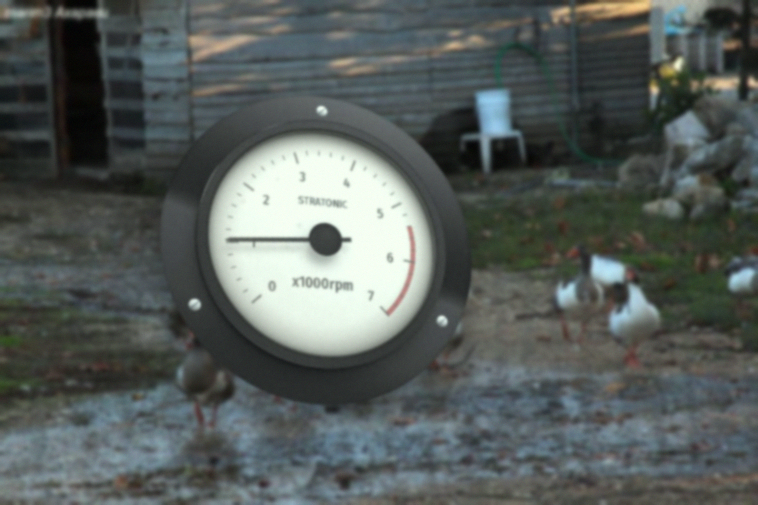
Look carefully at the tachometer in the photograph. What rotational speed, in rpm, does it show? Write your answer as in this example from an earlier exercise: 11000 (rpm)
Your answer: 1000 (rpm)
